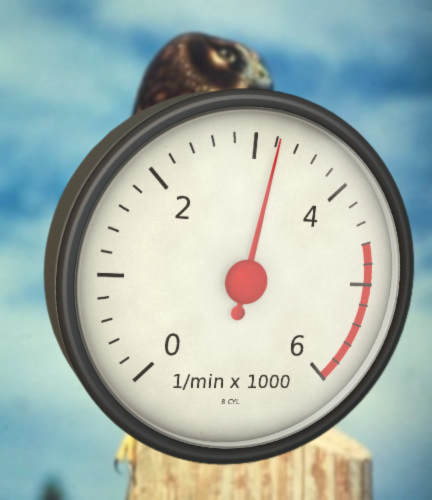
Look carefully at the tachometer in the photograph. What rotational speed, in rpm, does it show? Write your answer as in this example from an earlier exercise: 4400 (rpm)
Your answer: 3200 (rpm)
